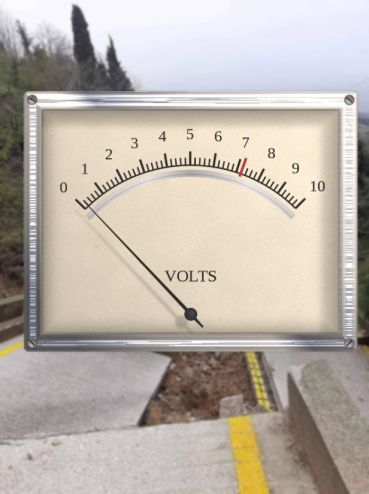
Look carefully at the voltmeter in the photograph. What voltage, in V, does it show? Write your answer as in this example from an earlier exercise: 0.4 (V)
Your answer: 0.2 (V)
